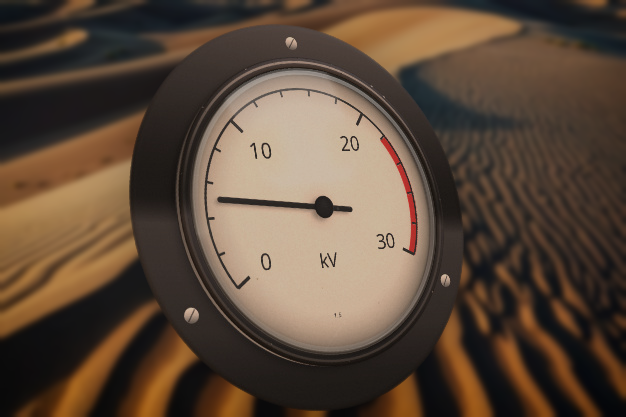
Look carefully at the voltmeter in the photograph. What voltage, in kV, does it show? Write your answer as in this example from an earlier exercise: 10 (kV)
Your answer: 5 (kV)
